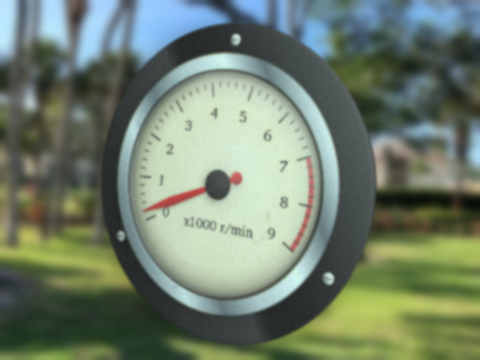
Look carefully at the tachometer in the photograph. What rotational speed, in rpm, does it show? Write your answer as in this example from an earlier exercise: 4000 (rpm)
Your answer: 200 (rpm)
